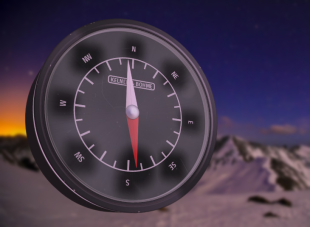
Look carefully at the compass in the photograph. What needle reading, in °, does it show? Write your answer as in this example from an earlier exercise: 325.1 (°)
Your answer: 172.5 (°)
